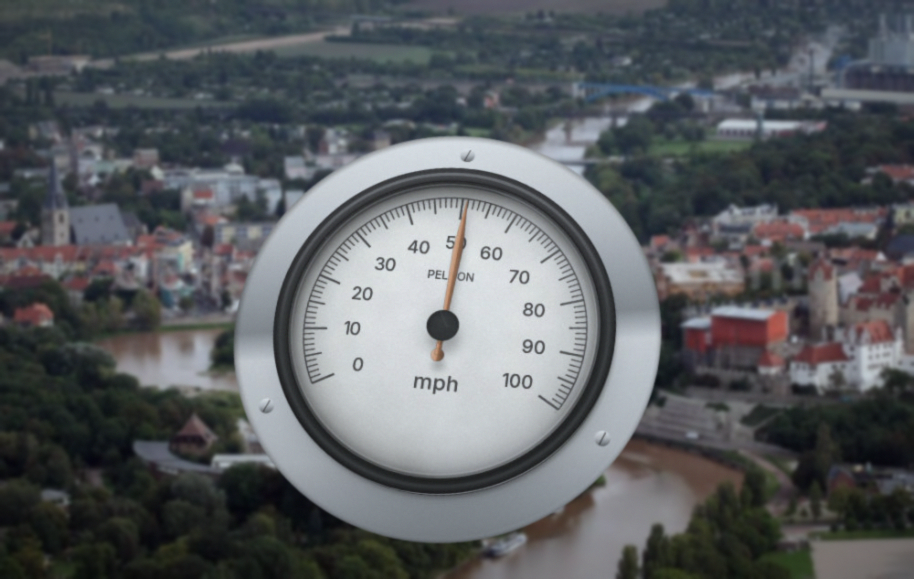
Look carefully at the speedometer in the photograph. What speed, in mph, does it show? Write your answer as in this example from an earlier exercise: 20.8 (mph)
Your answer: 51 (mph)
